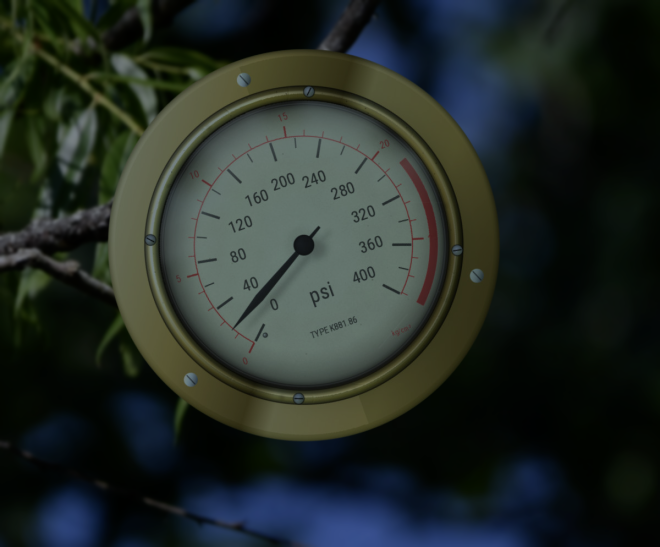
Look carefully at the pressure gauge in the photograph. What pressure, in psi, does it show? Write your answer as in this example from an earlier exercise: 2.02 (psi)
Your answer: 20 (psi)
